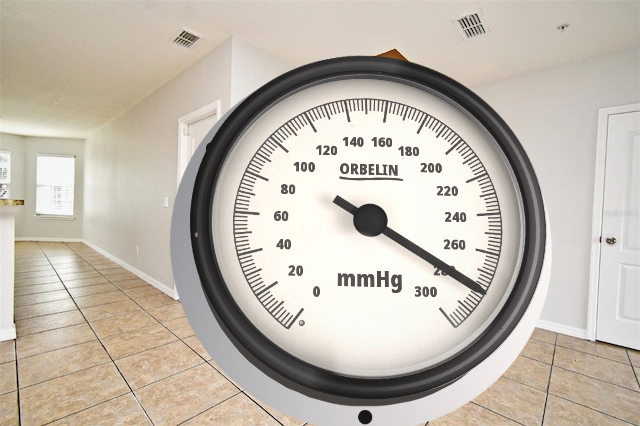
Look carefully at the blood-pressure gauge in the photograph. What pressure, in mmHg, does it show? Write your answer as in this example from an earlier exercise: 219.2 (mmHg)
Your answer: 280 (mmHg)
